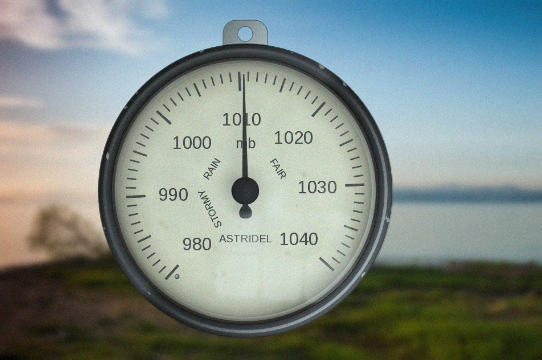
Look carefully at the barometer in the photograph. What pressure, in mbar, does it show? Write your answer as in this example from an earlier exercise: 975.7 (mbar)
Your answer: 1010.5 (mbar)
